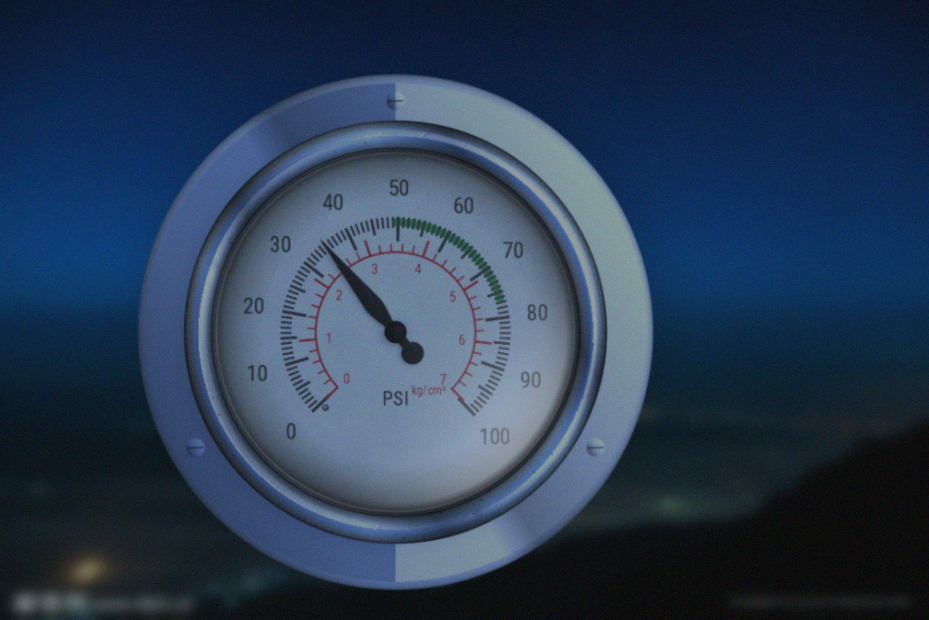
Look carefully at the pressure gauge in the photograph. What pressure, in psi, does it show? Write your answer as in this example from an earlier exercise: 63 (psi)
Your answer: 35 (psi)
